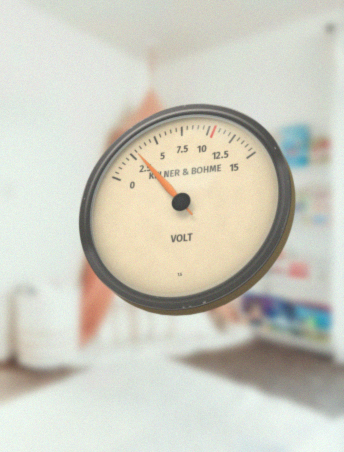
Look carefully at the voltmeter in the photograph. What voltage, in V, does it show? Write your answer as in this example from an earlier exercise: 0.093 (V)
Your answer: 3 (V)
